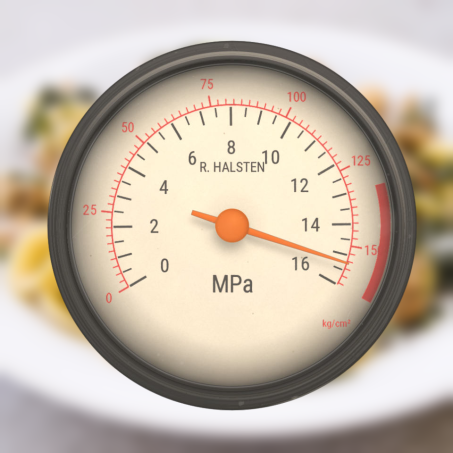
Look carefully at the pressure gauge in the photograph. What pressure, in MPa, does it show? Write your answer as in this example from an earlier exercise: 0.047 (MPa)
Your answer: 15.25 (MPa)
